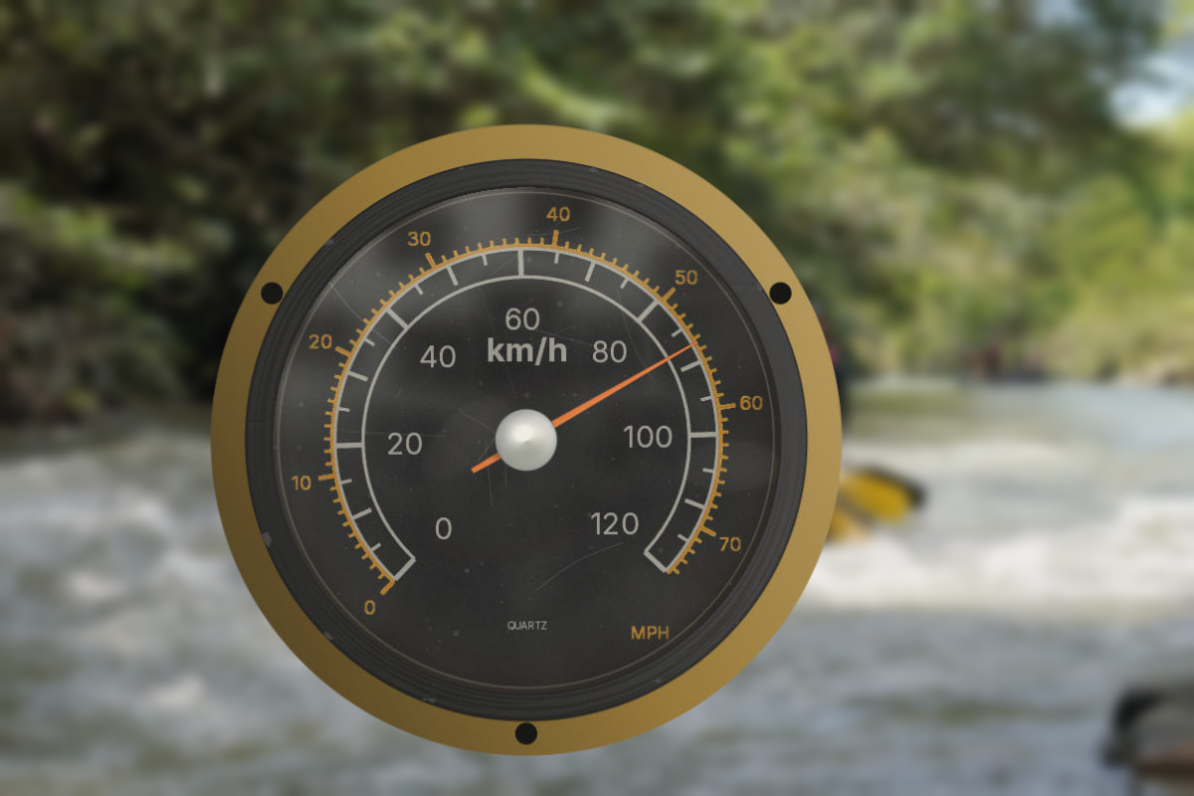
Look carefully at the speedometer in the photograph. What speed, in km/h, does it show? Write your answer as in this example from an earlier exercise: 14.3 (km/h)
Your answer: 87.5 (km/h)
